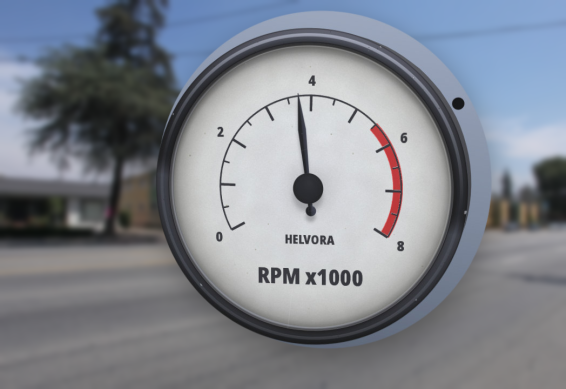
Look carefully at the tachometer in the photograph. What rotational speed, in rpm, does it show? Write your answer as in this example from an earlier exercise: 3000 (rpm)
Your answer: 3750 (rpm)
